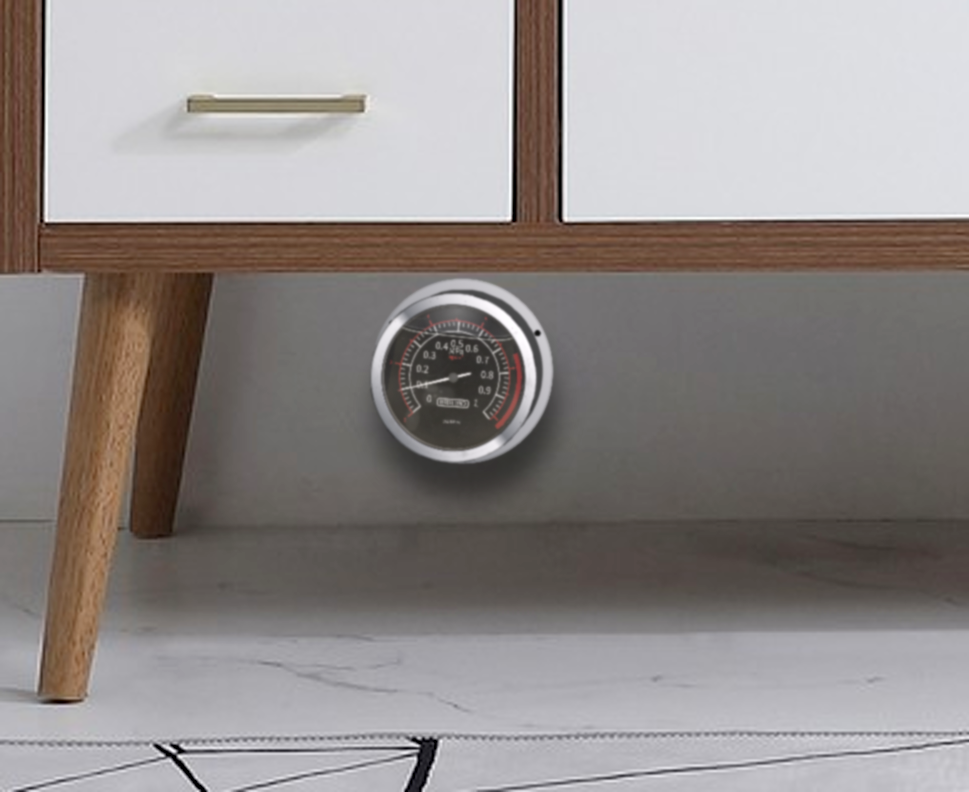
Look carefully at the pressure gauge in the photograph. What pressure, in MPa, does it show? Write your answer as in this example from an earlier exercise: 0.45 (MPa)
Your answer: 0.1 (MPa)
